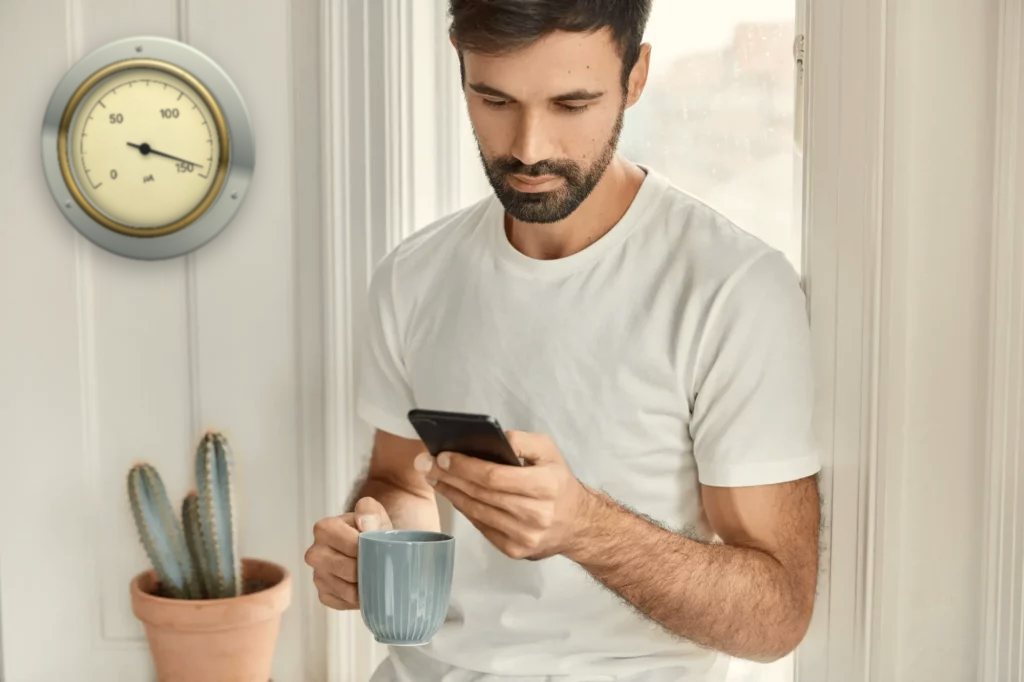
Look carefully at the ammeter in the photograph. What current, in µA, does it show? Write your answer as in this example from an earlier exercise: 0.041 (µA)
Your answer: 145 (µA)
